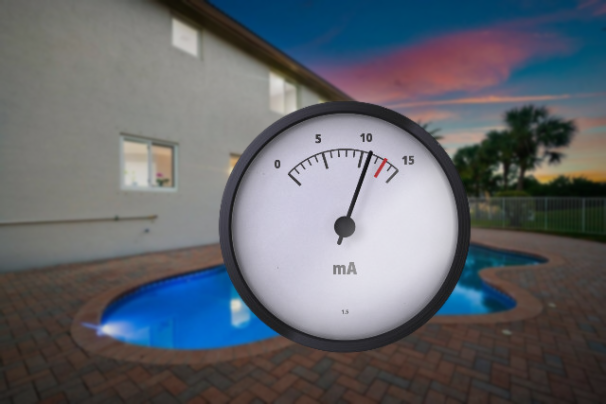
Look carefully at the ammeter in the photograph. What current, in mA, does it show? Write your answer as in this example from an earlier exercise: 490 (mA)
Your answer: 11 (mA)
